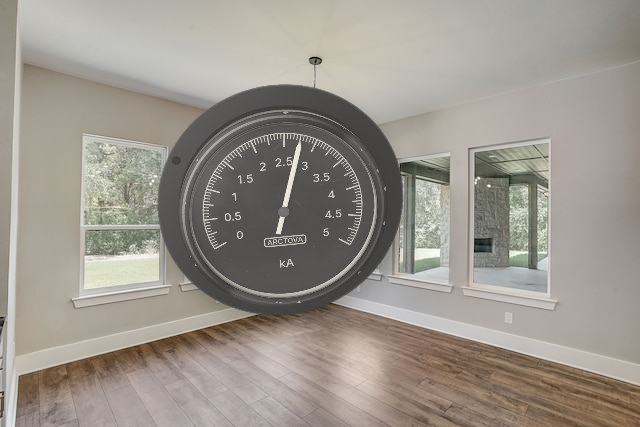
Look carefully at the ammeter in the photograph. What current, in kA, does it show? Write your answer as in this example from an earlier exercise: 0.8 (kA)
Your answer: 2.75 (kA)
